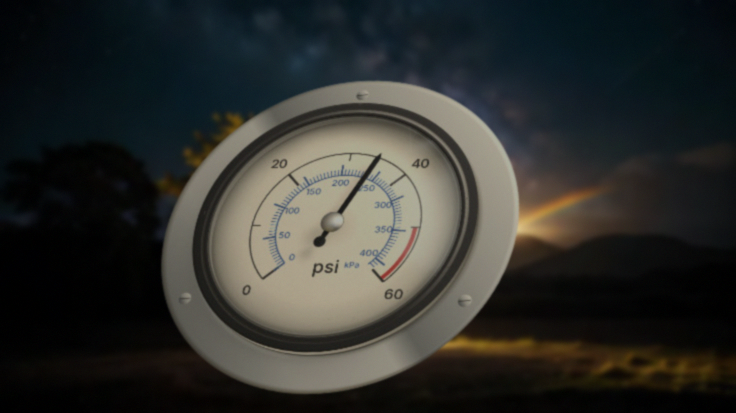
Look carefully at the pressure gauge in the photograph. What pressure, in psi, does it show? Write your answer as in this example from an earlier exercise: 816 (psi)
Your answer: 35 (psi)
